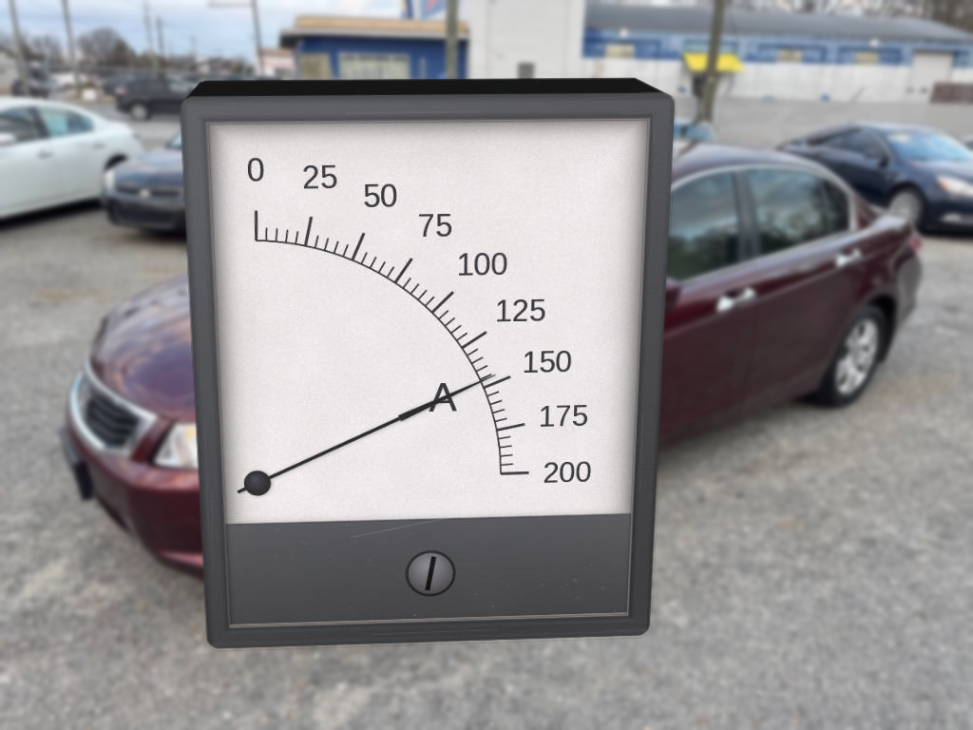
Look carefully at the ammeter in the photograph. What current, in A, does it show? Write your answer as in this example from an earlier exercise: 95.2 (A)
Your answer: 145 (A)
